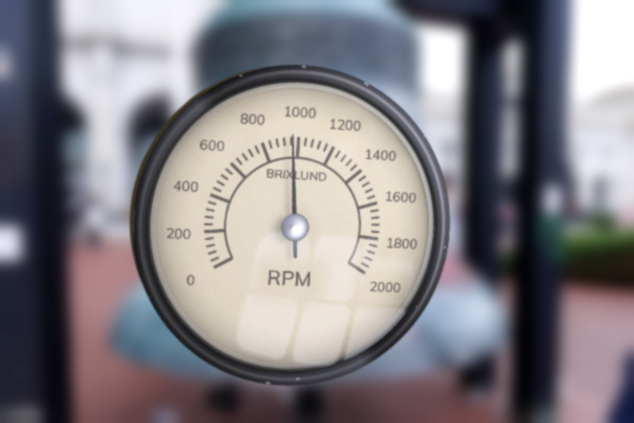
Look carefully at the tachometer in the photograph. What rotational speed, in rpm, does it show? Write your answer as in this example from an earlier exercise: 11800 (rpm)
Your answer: 960 (rpm)
